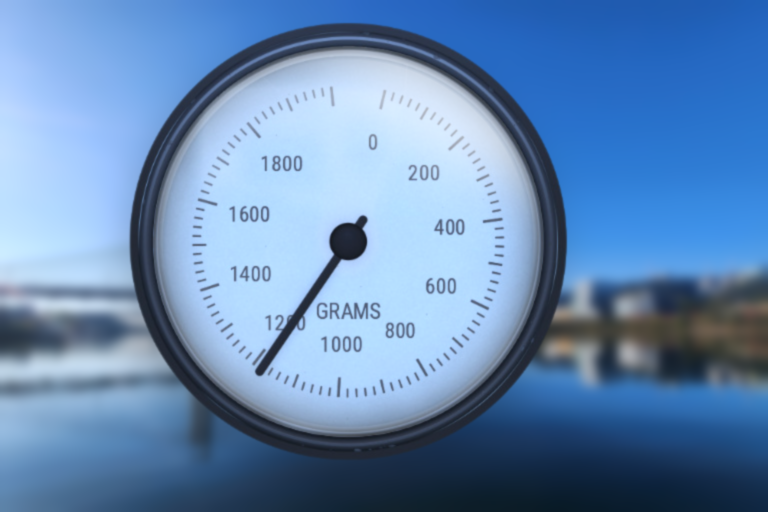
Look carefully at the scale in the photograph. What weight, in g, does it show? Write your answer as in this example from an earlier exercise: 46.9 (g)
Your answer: 1180 (g)
